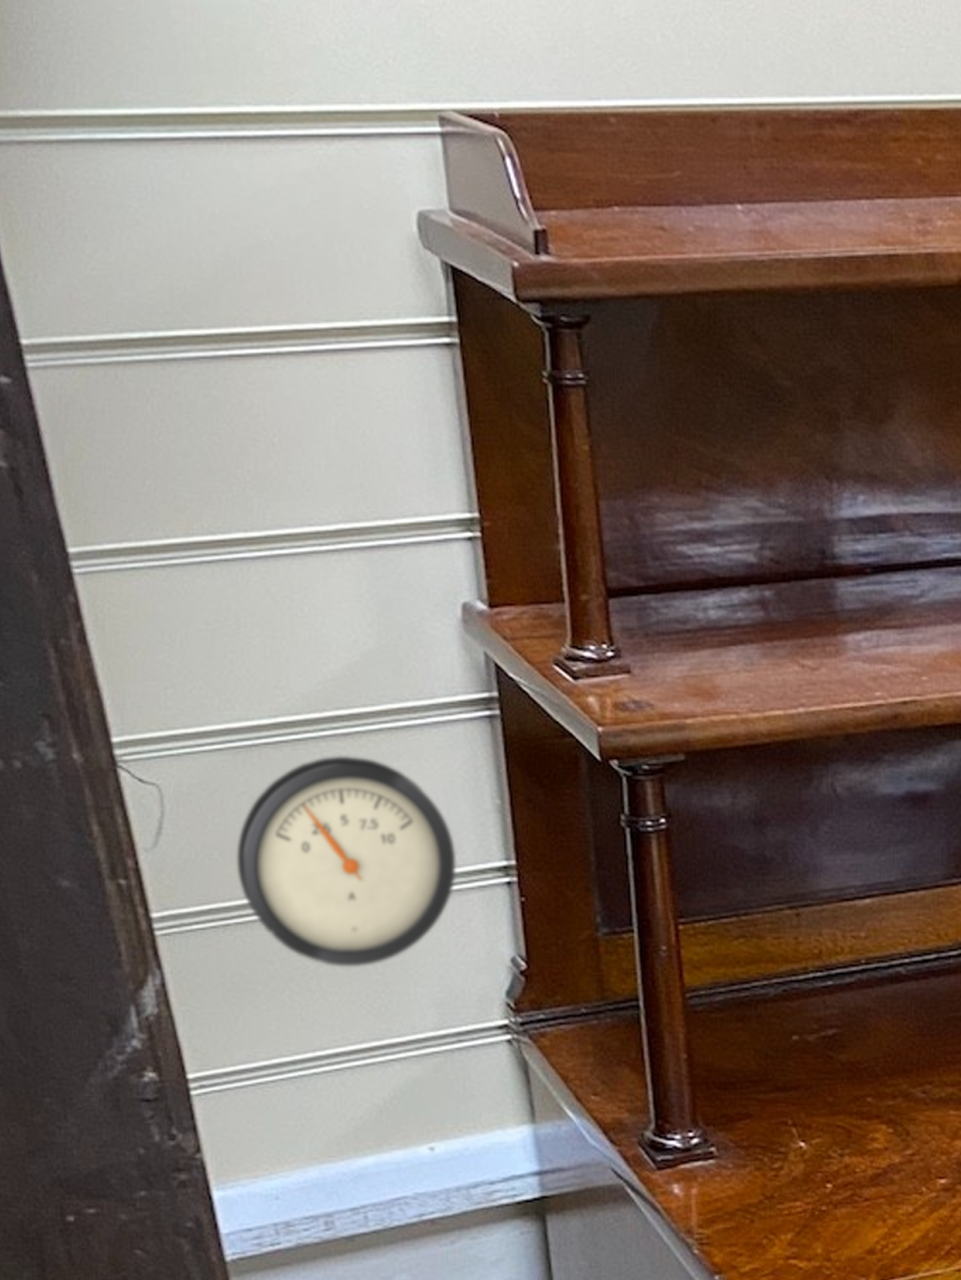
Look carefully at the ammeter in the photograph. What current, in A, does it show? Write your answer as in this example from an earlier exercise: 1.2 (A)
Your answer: 2.5 (A)
